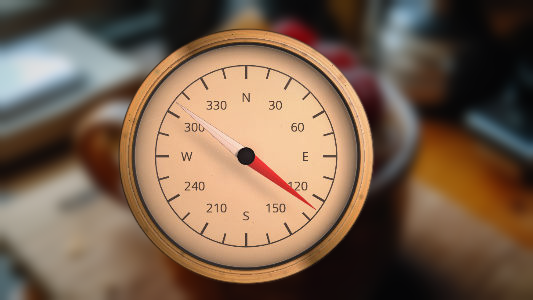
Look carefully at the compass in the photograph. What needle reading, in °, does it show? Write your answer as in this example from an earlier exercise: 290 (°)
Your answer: 127.5 (°)
